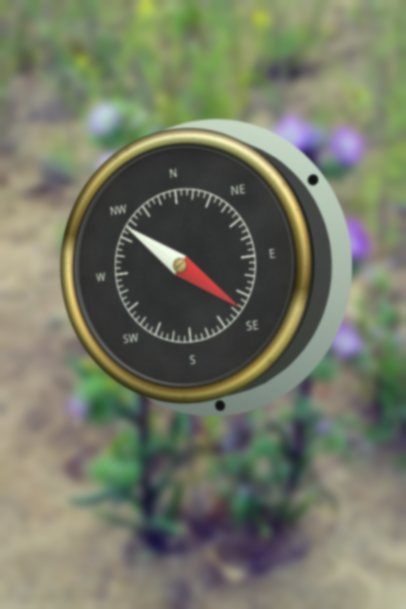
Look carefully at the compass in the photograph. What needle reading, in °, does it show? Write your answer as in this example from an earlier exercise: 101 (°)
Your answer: 130 (°)
